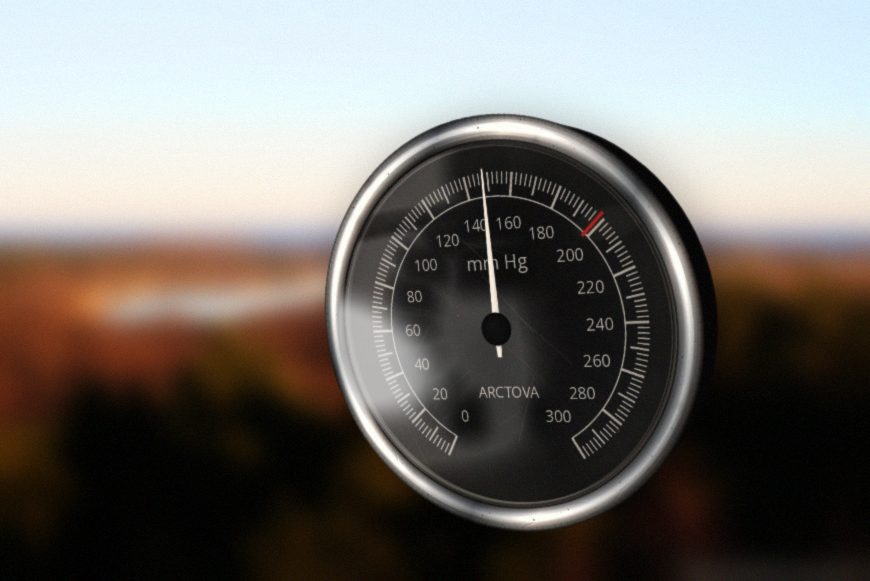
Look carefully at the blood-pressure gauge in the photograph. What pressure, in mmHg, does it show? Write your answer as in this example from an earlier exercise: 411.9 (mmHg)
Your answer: 150 (mmHg)
